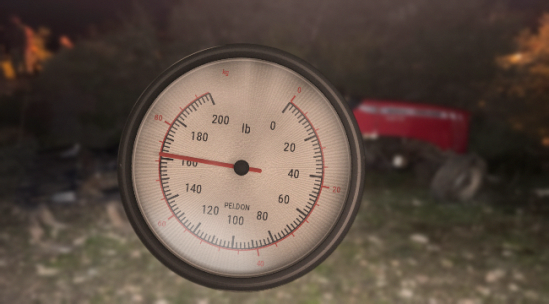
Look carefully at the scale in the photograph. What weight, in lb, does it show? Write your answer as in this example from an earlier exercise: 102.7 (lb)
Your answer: 162 (lb)
